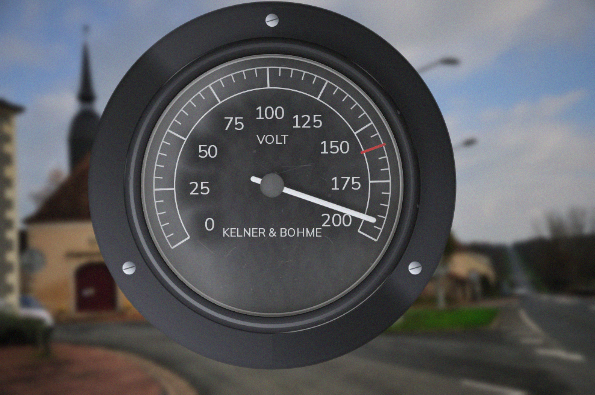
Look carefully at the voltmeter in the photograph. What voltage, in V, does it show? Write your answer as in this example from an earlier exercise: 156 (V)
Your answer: 192.5 (V)
